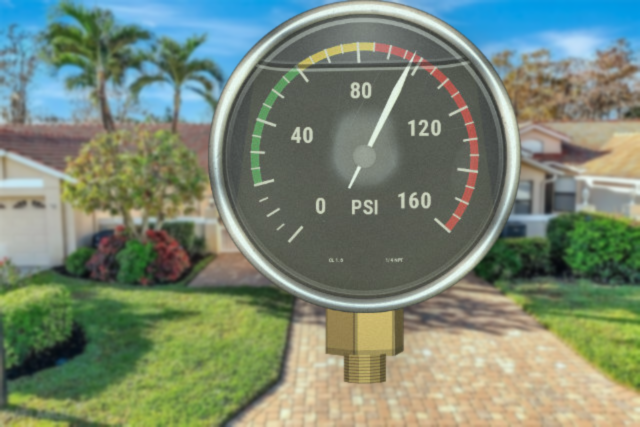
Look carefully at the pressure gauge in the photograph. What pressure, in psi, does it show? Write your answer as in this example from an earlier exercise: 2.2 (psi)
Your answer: 97.5 (psi)
